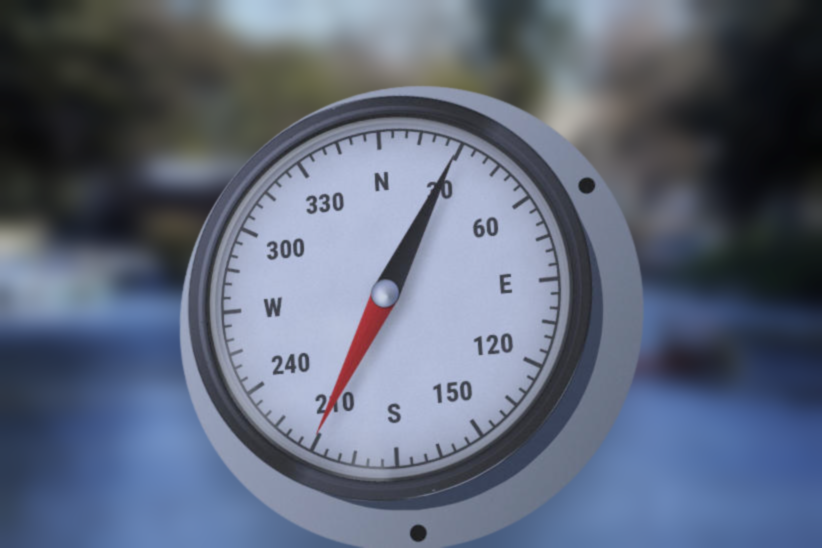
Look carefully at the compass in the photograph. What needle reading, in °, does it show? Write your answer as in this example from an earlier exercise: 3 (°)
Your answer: 210 (°)
